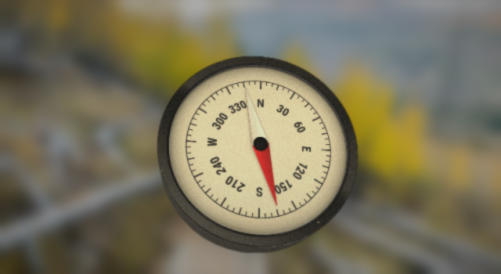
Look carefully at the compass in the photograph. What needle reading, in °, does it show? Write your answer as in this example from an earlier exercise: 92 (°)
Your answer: 165 (°)
